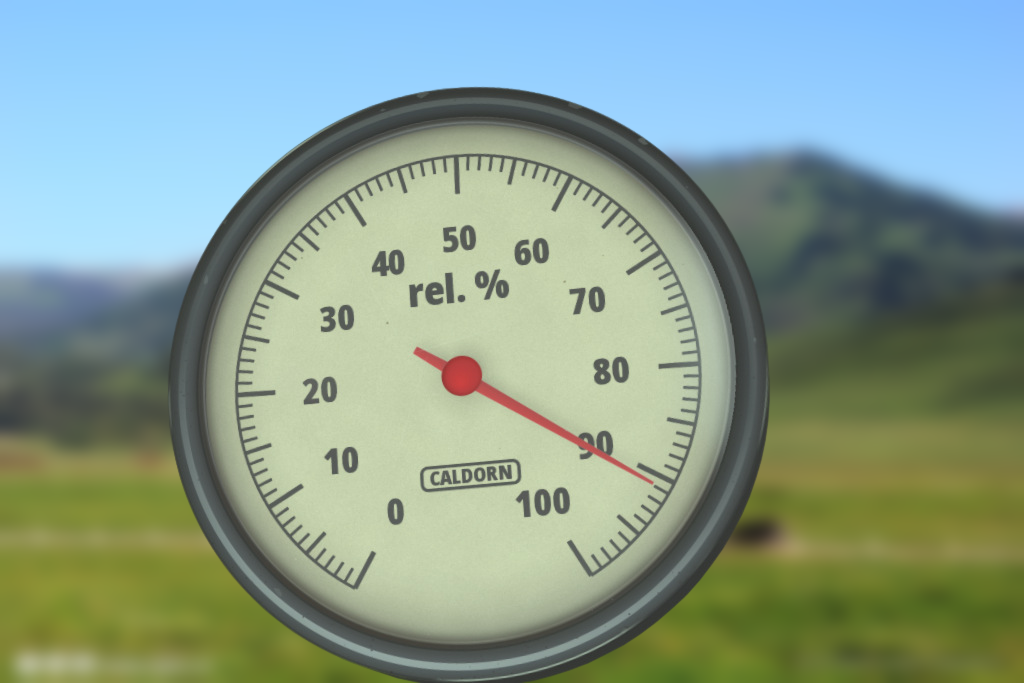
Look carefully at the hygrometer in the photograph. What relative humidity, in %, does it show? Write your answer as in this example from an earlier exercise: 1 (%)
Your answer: 91 (%)
